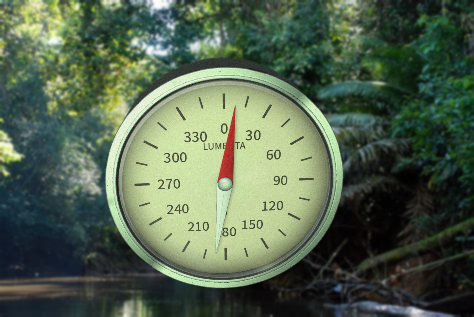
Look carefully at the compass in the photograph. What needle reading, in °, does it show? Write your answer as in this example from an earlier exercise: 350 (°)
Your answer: 7.5 (°)
